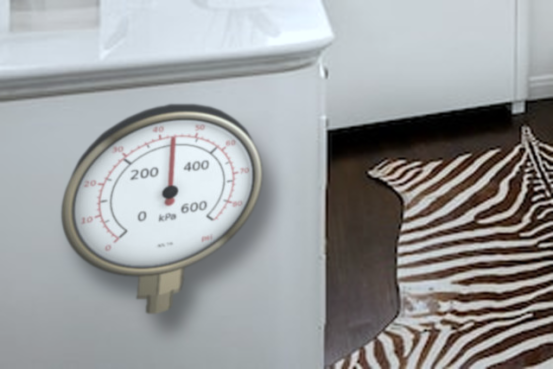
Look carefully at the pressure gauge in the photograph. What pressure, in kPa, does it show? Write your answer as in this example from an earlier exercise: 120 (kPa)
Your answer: 300 (kPa)
